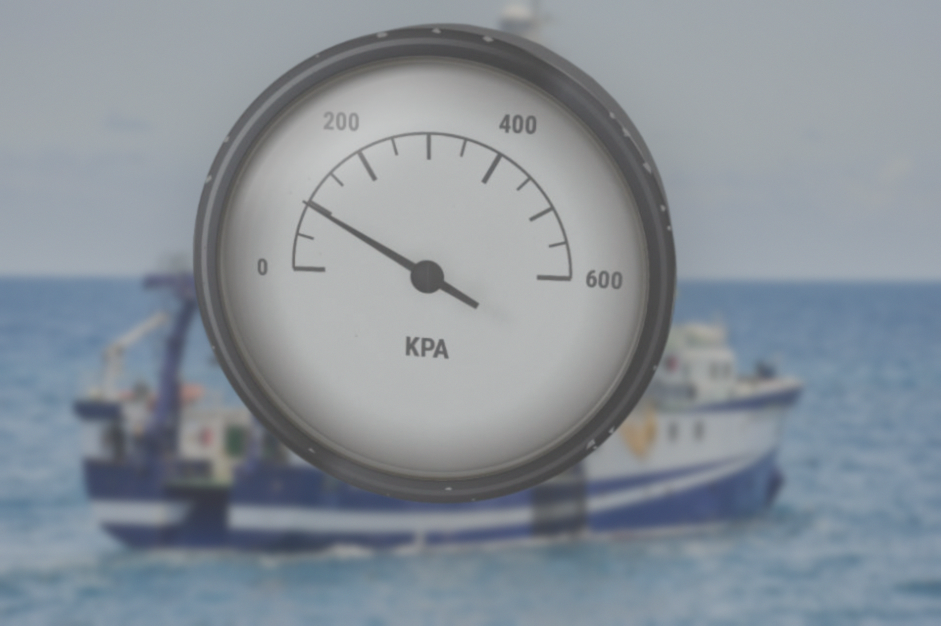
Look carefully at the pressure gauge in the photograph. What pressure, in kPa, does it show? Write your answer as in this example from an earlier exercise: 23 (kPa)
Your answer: 100 (kPa)
